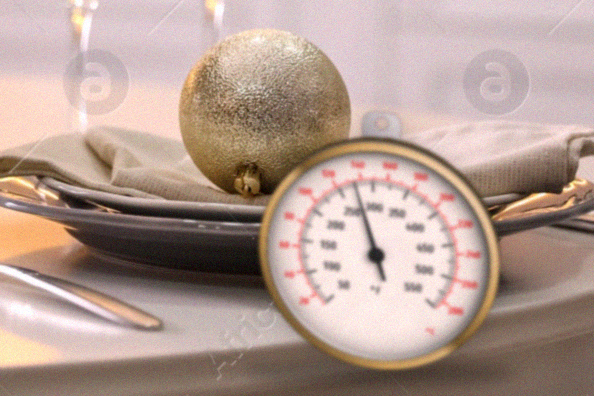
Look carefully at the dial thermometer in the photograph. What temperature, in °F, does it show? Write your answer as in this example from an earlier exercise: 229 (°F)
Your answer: 275 (°F)
